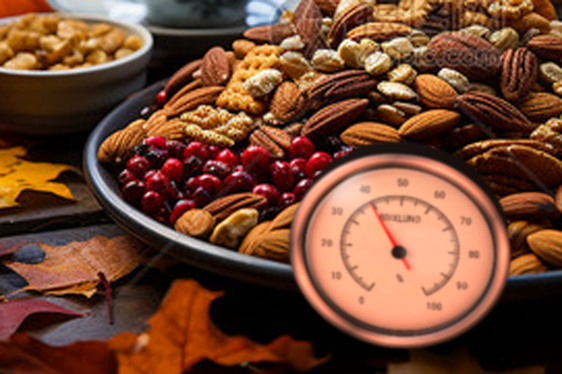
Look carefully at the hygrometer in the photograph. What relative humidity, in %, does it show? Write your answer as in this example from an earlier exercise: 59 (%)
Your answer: 40 (%)
